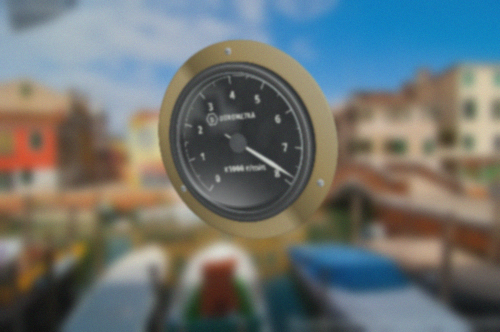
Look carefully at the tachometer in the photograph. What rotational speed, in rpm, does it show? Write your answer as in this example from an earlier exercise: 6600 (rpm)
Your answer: 7750 (rpm)
